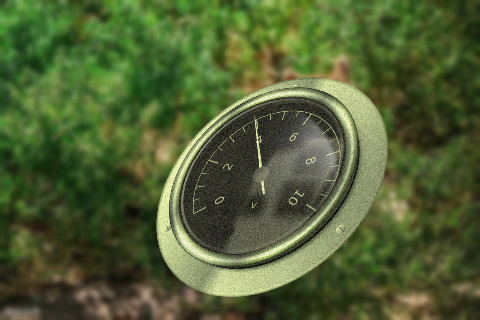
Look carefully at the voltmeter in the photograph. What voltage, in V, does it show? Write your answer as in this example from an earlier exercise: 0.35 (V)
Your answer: 4 (V)
